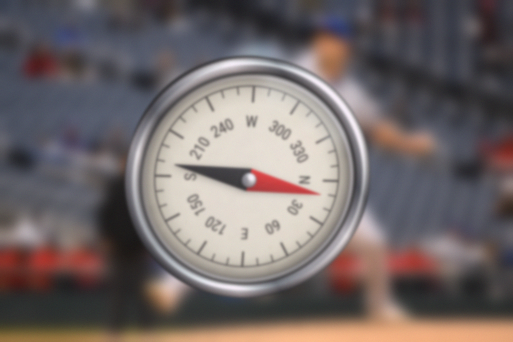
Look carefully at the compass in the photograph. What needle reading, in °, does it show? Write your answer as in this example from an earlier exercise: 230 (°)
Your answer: 10 (°)
